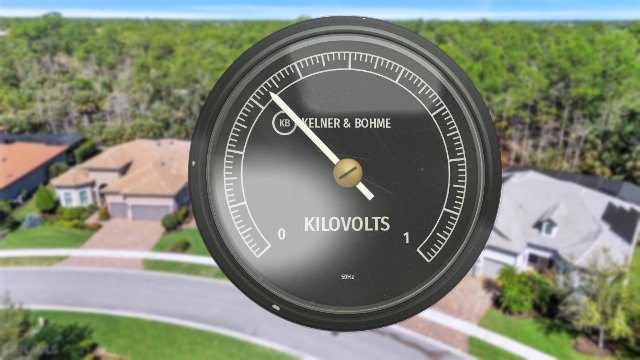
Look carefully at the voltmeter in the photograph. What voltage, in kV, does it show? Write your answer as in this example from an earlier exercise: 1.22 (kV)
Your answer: 0.33 (kV)
